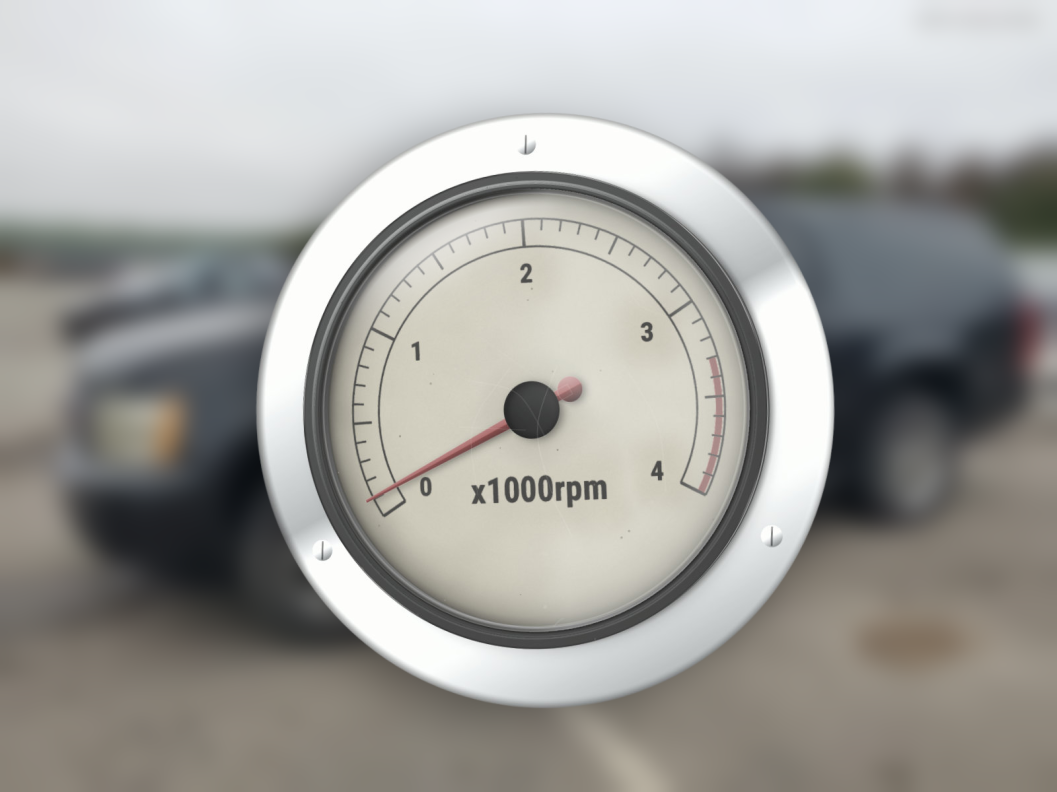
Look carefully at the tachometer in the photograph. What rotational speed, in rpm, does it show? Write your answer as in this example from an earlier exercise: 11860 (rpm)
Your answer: 100 (rpm)
